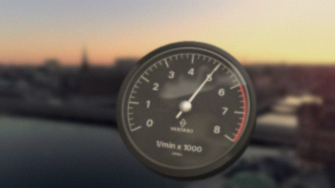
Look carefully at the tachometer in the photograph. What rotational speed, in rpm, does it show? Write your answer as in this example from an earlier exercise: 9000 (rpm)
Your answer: 5000 (rpm)
